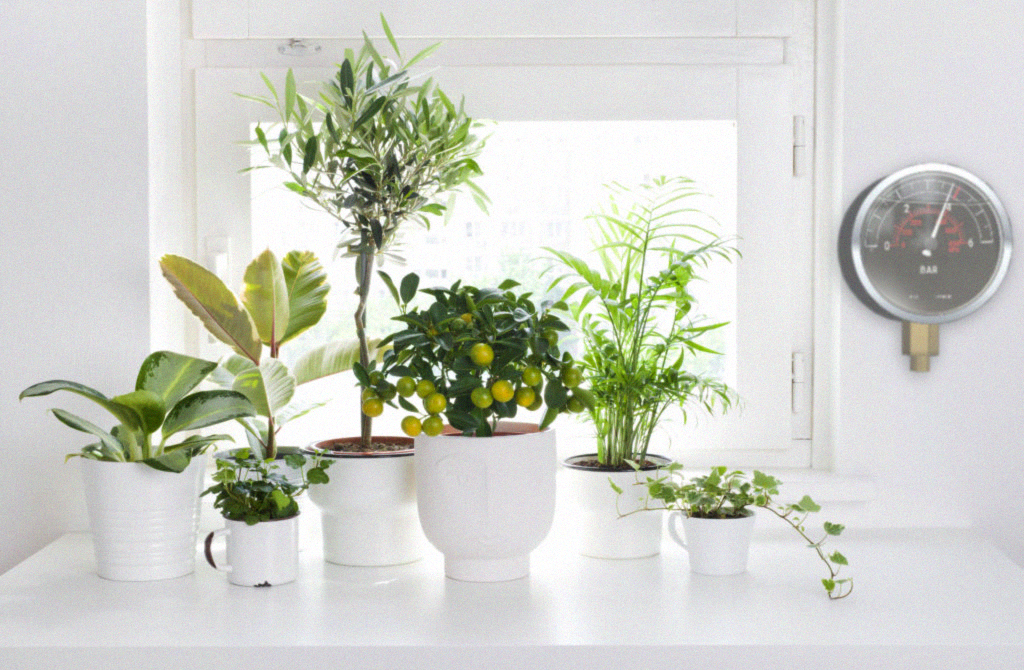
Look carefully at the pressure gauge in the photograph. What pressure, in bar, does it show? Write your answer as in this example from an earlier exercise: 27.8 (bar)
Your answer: 3.75 (bar)
